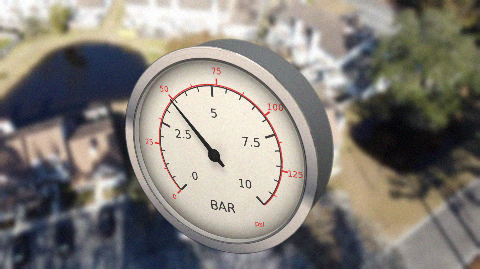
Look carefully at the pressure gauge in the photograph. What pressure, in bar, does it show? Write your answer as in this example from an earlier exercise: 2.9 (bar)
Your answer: 3.5 (bar)
